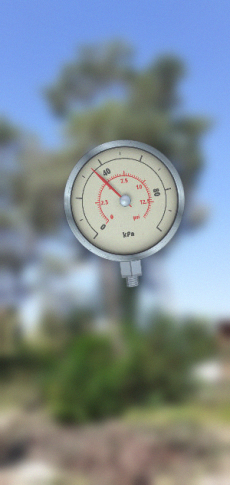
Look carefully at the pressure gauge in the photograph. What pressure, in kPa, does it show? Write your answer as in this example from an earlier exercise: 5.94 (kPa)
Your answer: 35 (kPa)
